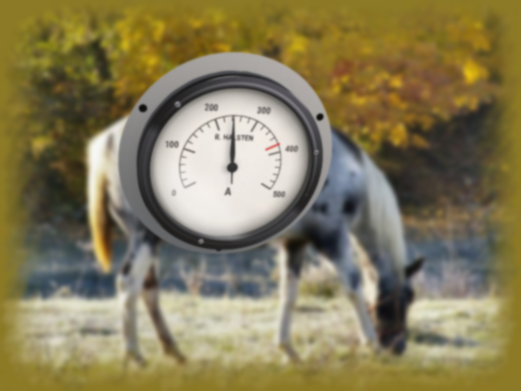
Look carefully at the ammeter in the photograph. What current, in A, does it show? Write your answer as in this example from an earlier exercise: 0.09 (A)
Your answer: 240 (A)
